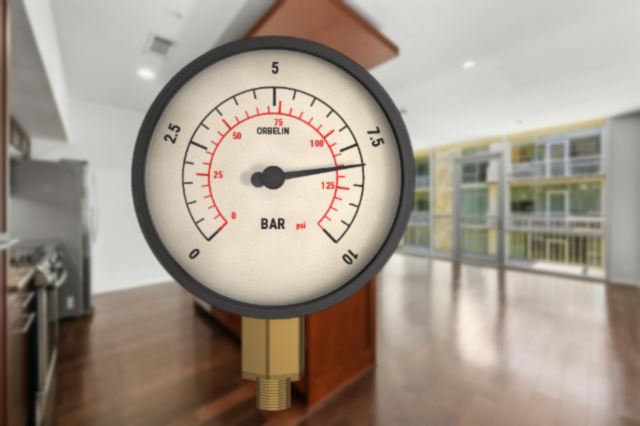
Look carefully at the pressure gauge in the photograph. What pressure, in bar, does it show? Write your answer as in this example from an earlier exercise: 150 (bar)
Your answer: 8 (bar)
